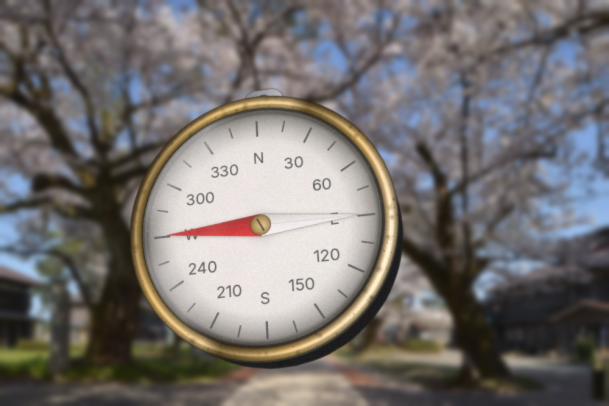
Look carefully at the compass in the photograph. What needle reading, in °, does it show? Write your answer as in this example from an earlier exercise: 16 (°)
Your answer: 270 (°)
